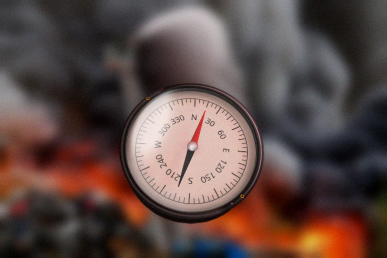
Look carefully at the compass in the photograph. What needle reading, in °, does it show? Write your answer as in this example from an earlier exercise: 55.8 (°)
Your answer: 15 (°)
